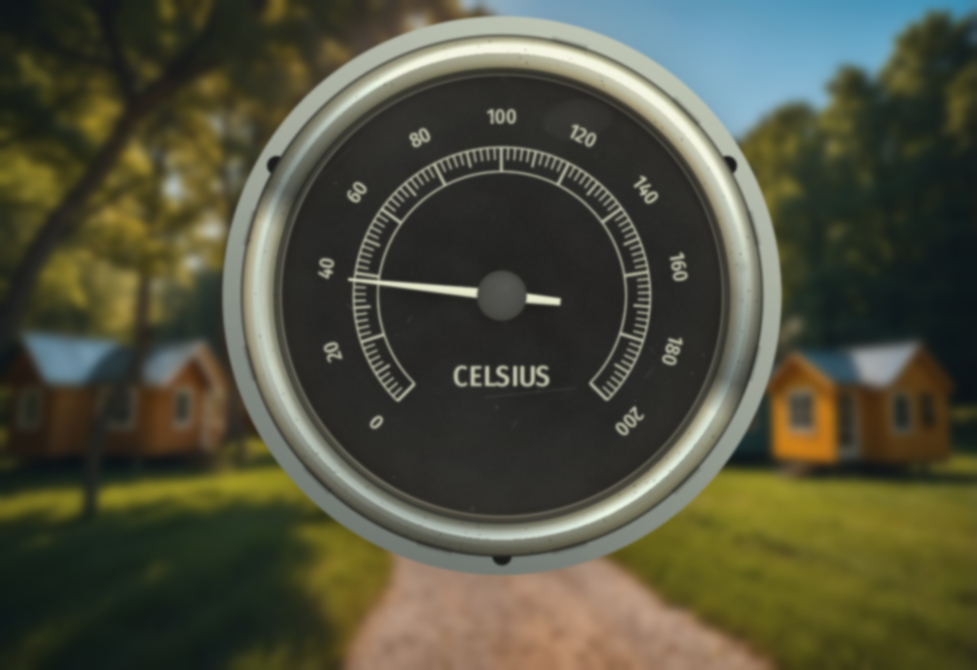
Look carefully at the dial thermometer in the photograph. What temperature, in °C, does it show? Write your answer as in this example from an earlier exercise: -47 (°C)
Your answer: 38 (°C)
